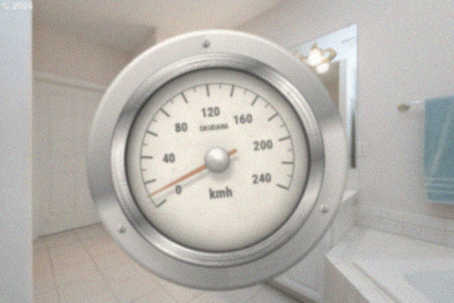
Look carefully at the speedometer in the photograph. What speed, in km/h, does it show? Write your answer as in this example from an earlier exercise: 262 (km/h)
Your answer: 10 (km/h)
